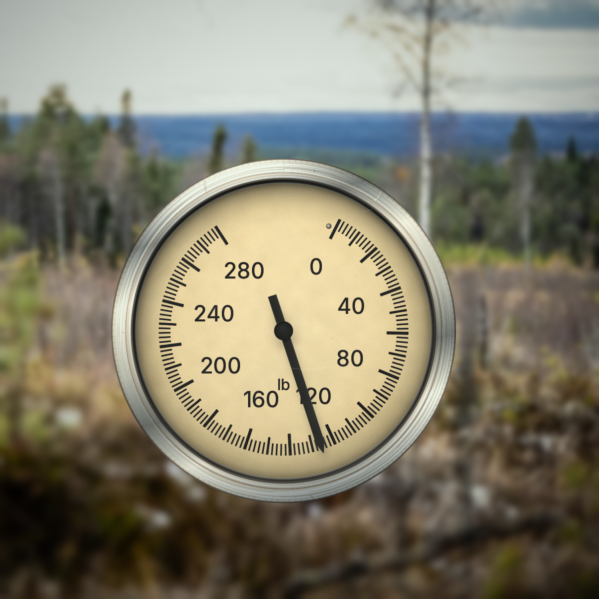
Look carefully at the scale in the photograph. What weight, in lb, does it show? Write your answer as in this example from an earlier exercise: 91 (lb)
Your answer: 126 (lb)
